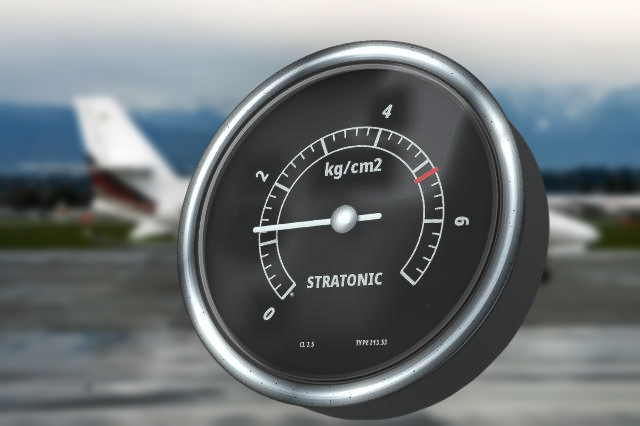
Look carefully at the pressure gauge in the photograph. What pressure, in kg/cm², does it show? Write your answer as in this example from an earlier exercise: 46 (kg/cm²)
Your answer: 1.2 (kg/cm²)
